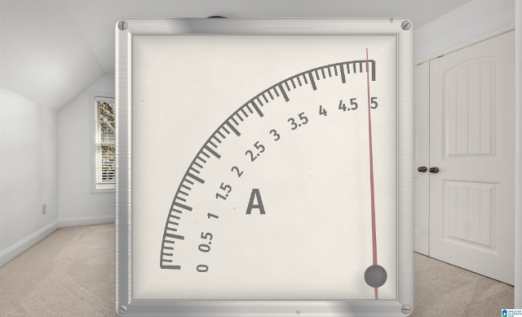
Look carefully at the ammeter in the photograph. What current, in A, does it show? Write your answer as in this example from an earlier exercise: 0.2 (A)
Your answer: 4.9 (A)
